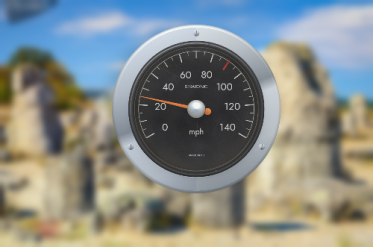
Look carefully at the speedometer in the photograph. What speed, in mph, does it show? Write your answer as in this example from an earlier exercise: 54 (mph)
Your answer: 25 (mph)
